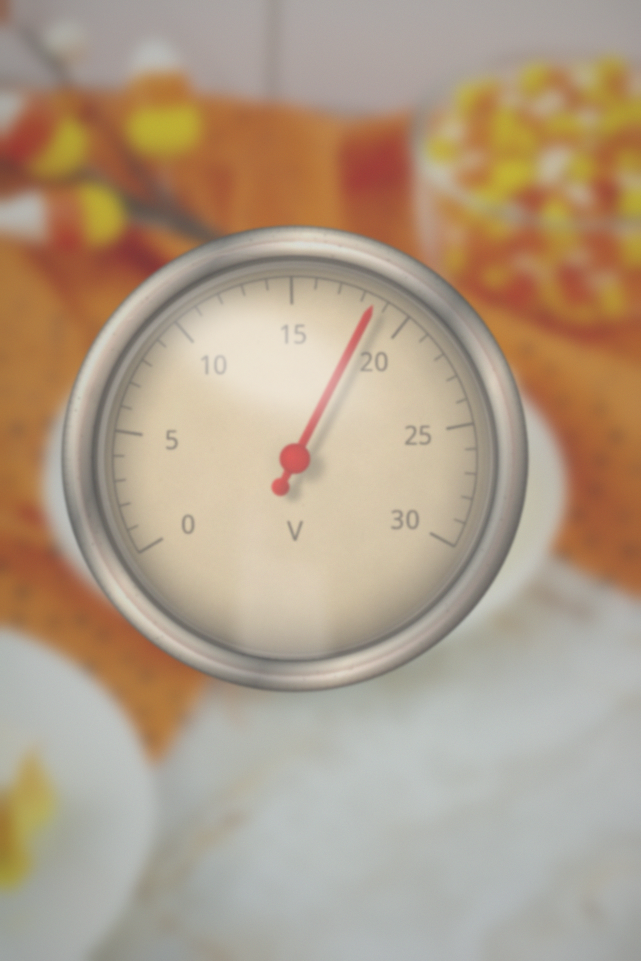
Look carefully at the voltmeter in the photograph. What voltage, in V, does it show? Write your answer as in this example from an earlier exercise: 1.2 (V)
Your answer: 18.5 (V)
